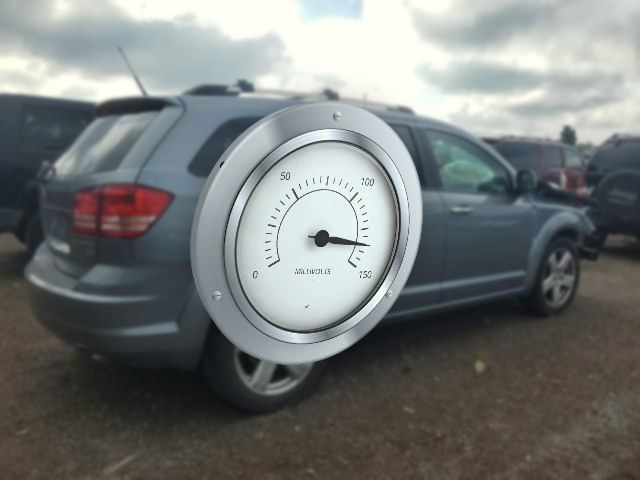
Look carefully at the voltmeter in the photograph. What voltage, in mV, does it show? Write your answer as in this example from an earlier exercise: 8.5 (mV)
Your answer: 135 (mV)
